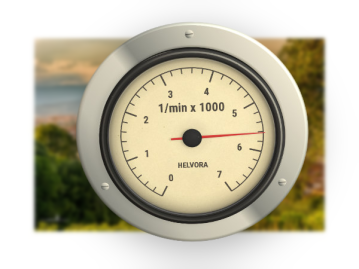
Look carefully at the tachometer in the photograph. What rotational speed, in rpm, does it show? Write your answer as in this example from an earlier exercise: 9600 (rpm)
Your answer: 5600 (rpm)
